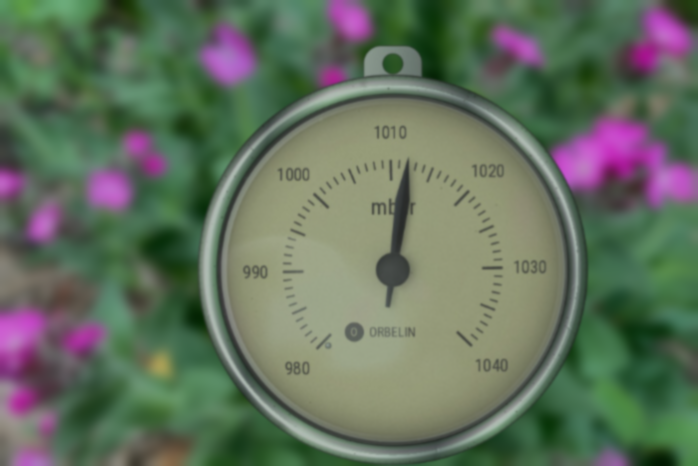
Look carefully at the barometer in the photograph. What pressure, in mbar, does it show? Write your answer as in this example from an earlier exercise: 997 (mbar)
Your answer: 1012 (mbar)
